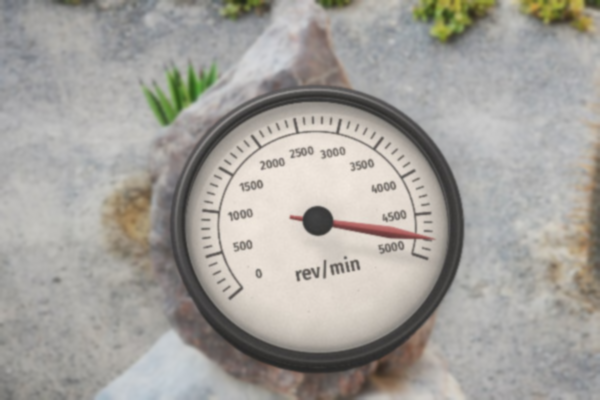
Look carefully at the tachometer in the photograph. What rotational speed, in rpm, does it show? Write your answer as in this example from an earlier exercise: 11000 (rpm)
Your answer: 4800 (rpm)
